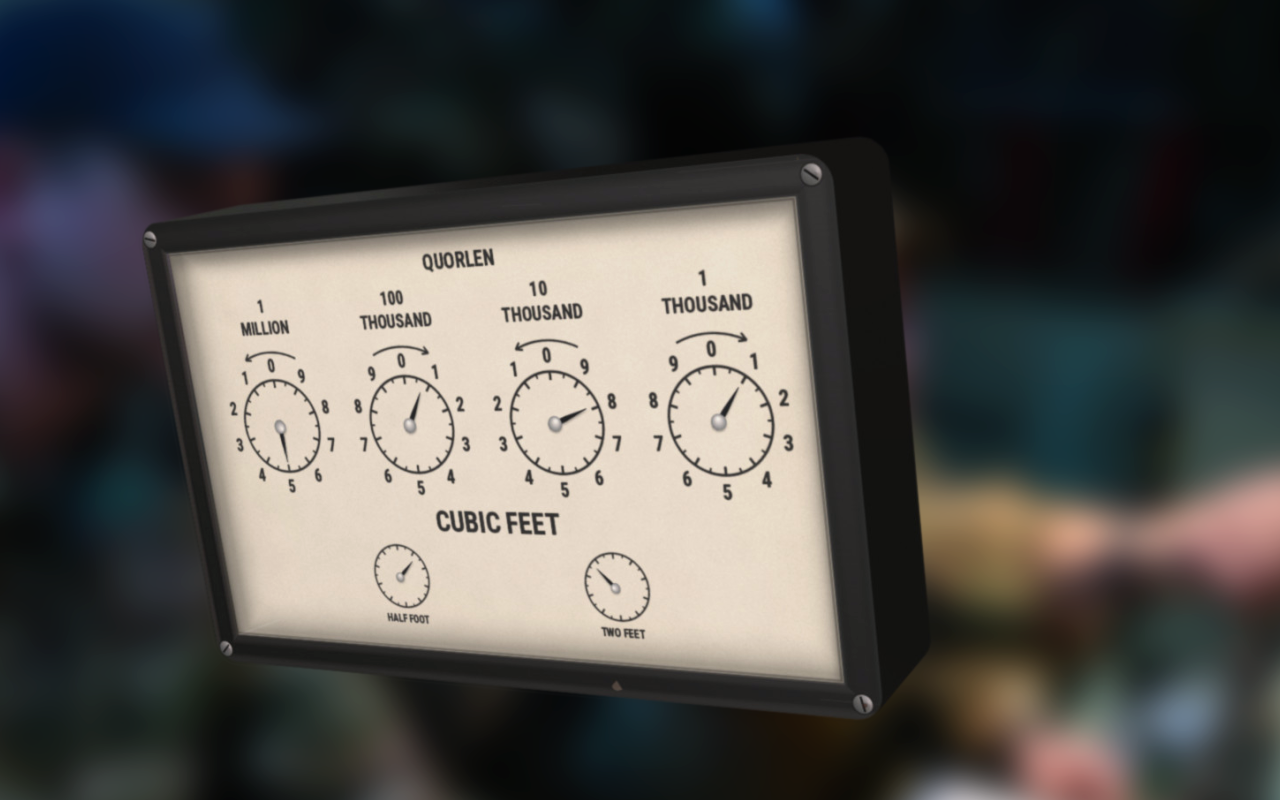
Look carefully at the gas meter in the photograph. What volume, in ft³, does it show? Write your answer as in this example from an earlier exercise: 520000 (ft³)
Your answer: 508100 (ft³)
